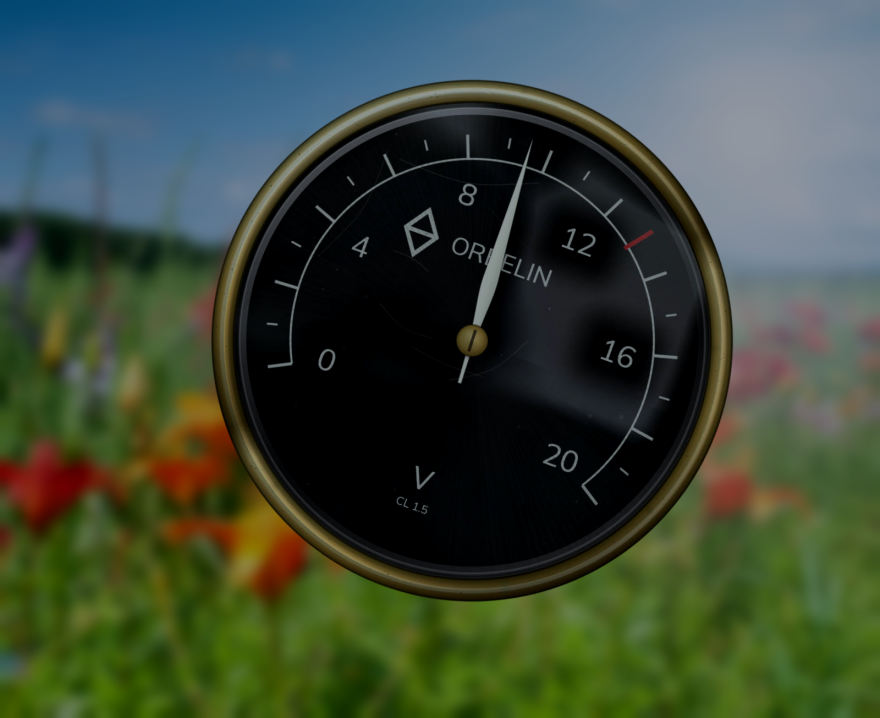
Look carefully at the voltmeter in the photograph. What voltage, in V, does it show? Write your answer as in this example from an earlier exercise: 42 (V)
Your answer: 9.5 (V)
